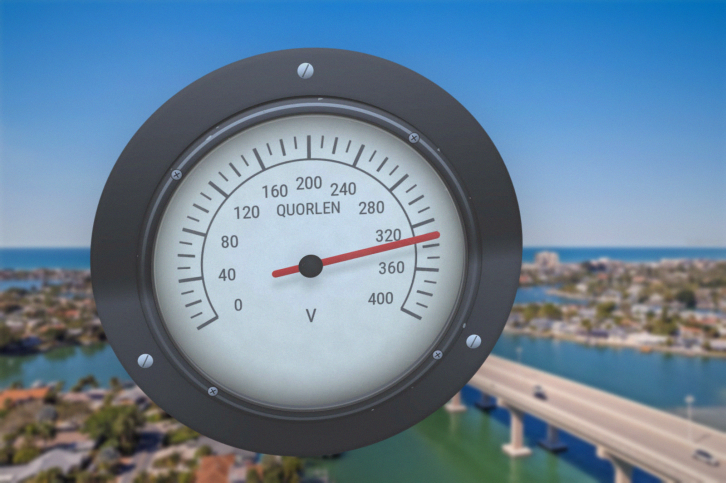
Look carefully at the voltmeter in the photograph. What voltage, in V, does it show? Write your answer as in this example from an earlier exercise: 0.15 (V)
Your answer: 330 (V)
